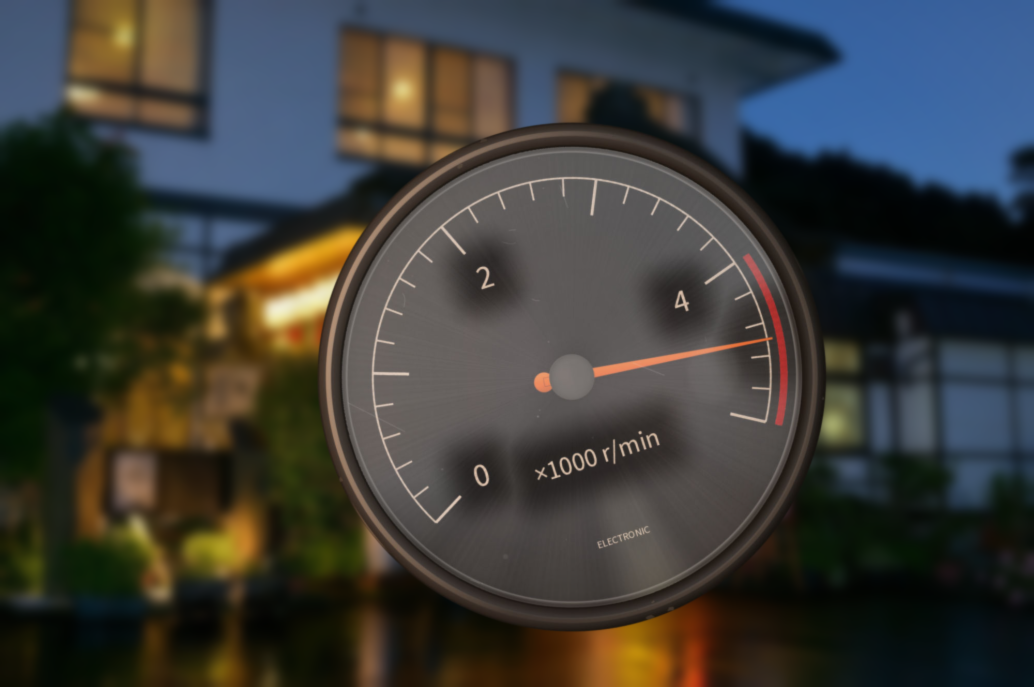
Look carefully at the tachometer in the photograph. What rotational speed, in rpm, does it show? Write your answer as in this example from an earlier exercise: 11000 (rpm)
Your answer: 4500 (rpm)
